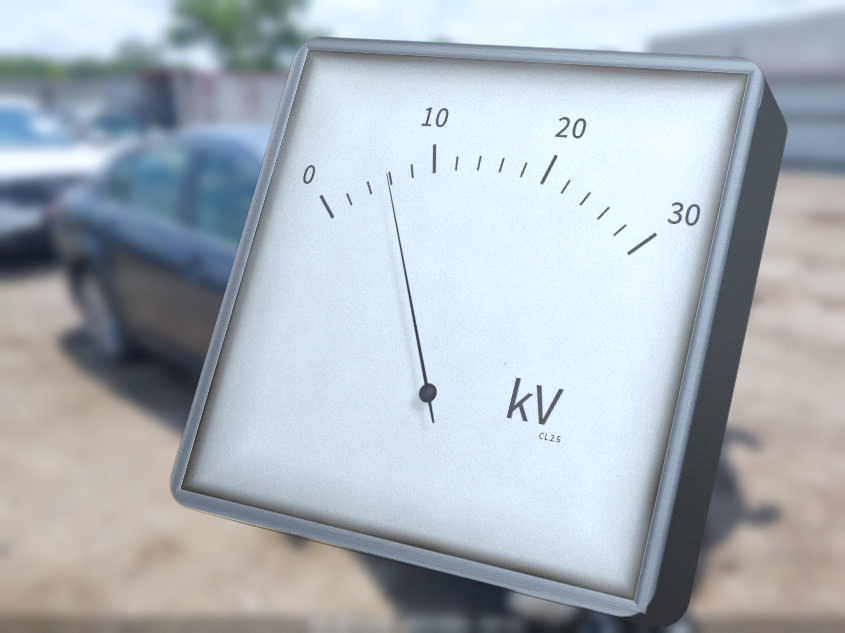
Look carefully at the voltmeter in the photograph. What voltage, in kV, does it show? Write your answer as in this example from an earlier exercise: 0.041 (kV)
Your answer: 6 (kV)
